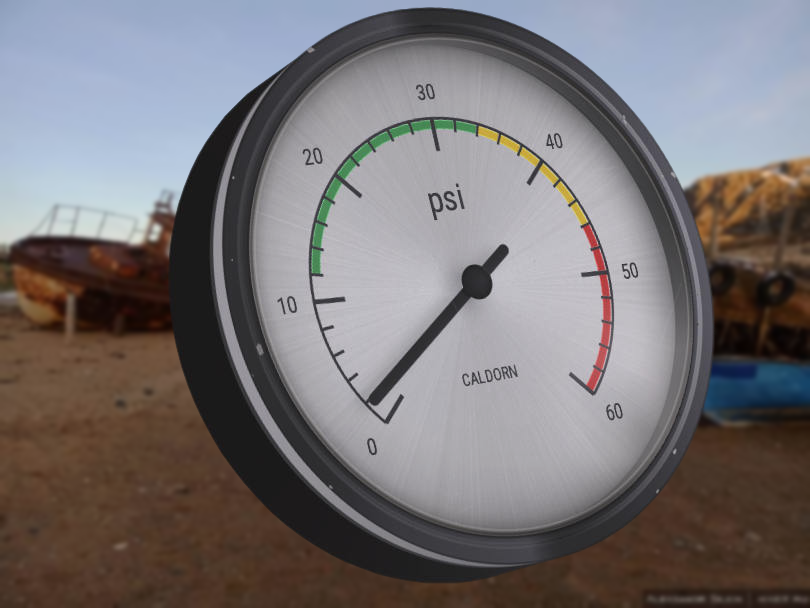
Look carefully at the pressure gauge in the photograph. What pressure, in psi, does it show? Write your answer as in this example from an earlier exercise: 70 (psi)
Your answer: 2 (psi)
